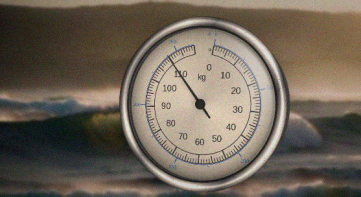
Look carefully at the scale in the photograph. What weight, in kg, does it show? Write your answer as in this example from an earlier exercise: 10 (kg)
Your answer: 110 (kg)
